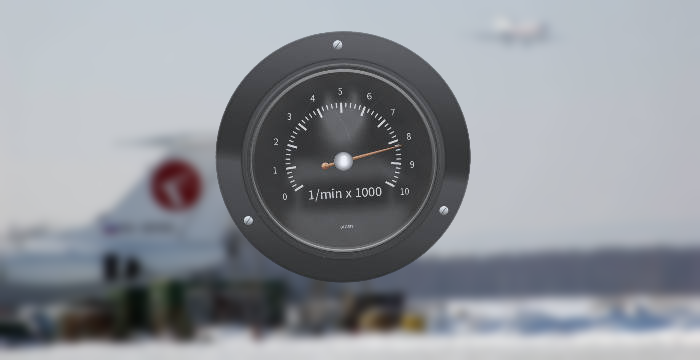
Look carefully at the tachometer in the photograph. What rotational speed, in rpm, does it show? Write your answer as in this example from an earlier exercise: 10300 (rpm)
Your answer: 8200 (rpm)
